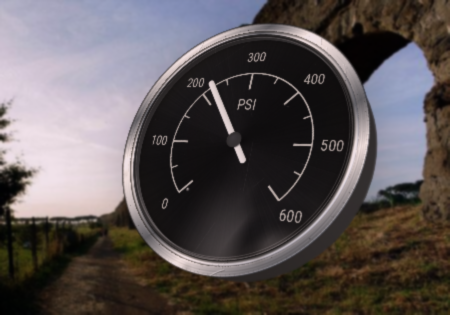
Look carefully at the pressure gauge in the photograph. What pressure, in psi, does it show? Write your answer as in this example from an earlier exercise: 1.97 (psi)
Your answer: 225 (psi)
